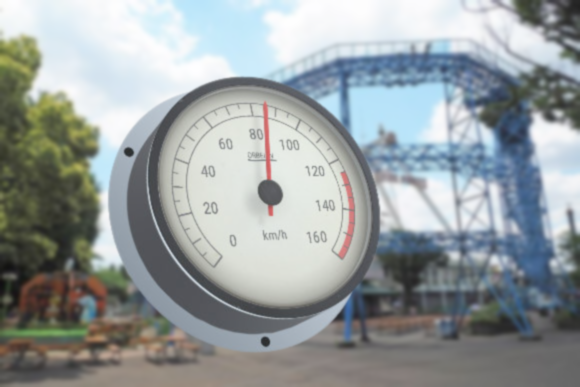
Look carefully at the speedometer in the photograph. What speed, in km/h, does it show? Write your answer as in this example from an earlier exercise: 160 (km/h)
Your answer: 85 (km/h)
